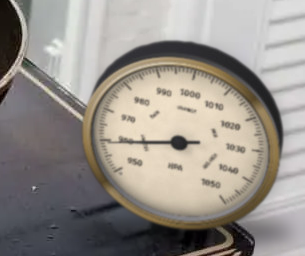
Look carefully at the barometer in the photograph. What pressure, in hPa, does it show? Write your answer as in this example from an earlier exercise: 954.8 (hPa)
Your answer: 960 (hPa)
